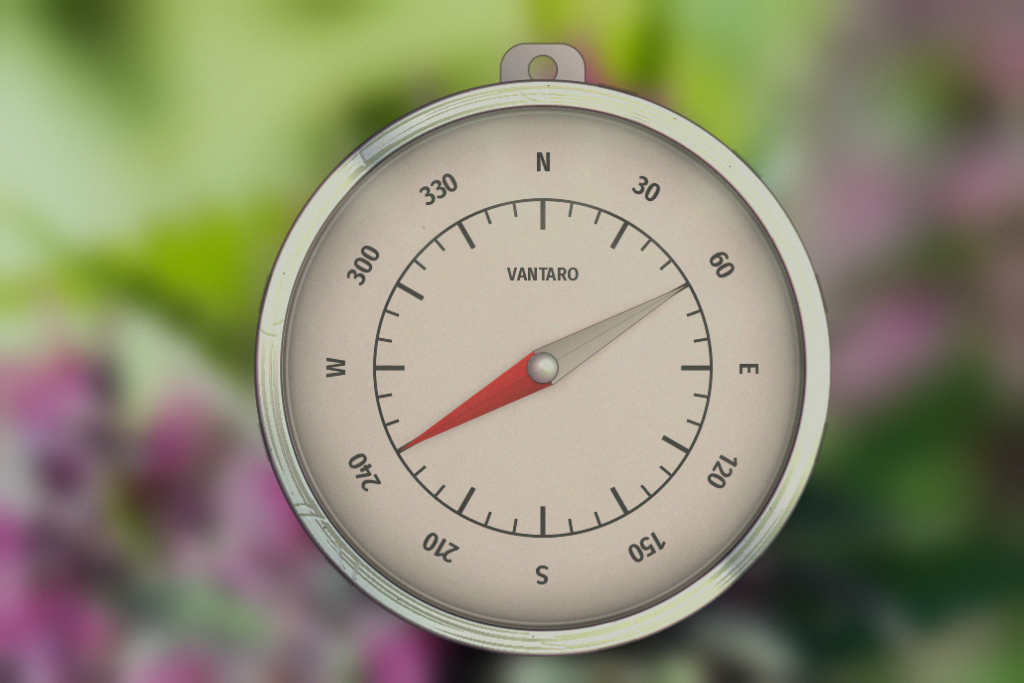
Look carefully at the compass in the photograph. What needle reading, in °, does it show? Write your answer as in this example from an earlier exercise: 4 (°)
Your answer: 240 (°)
